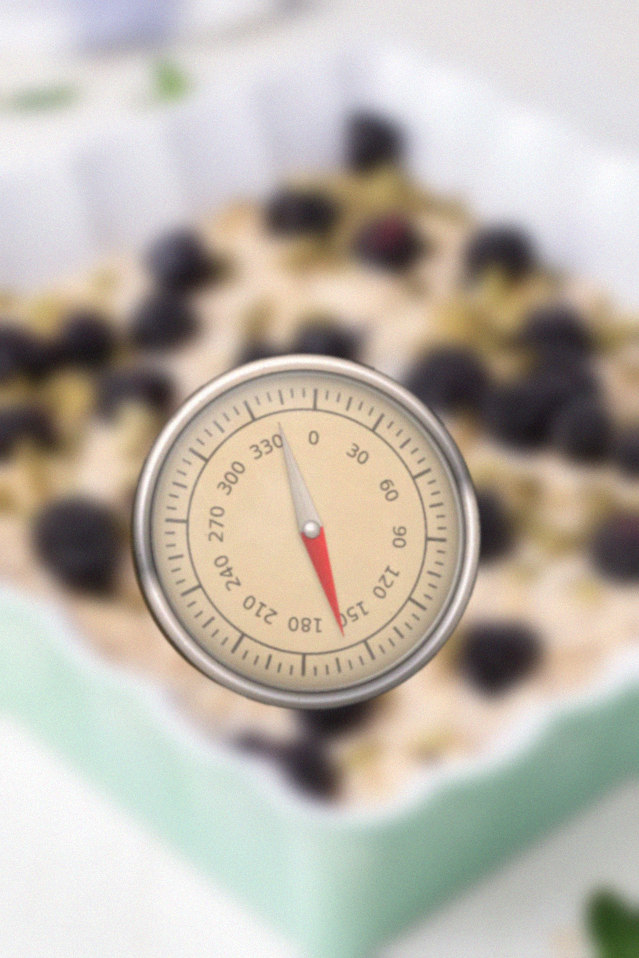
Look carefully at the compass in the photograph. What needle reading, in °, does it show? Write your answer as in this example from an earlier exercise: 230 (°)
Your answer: 160 (°)
